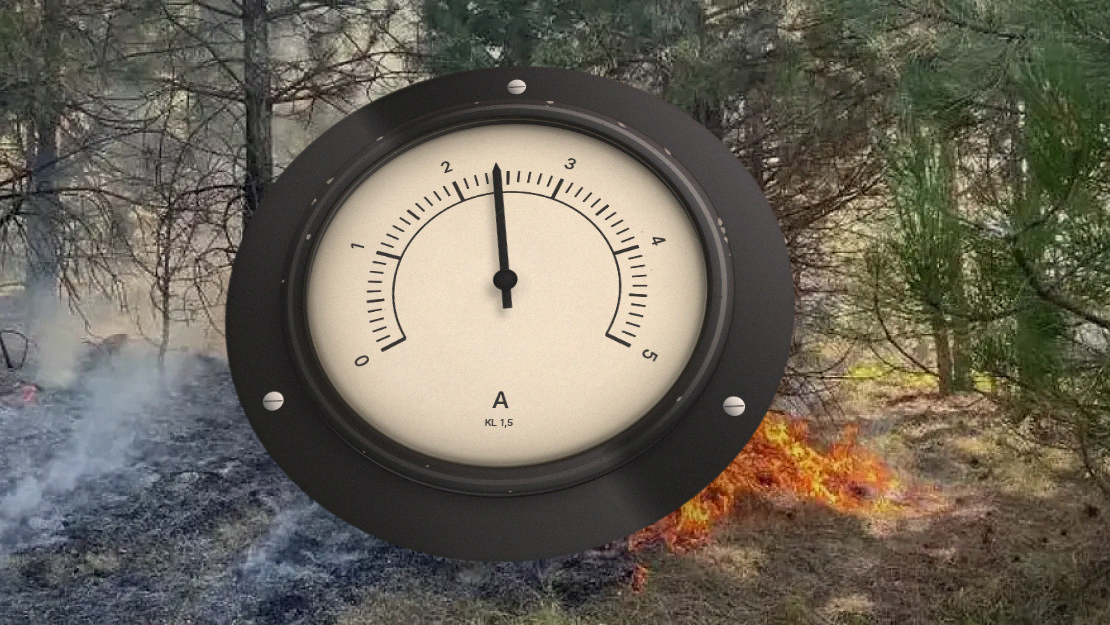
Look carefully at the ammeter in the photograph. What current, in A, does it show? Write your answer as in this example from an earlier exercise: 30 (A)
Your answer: 2.4 (A)
